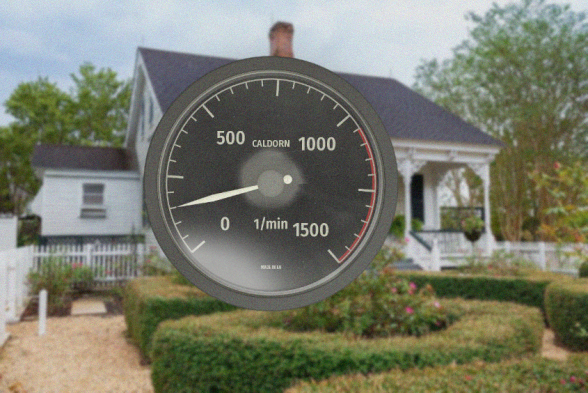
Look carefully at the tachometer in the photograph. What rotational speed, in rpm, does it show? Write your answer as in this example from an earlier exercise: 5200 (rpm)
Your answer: 150 (rpm)
